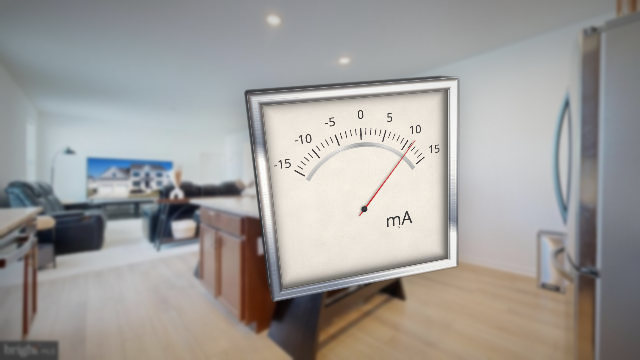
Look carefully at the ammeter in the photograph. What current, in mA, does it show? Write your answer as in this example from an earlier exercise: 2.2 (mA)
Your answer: 11 (mA)
